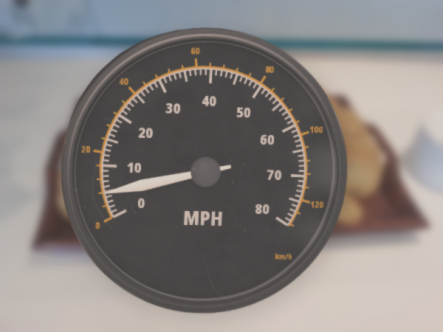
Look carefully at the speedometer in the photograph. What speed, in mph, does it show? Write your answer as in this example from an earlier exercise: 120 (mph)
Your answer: 5 (mph)
